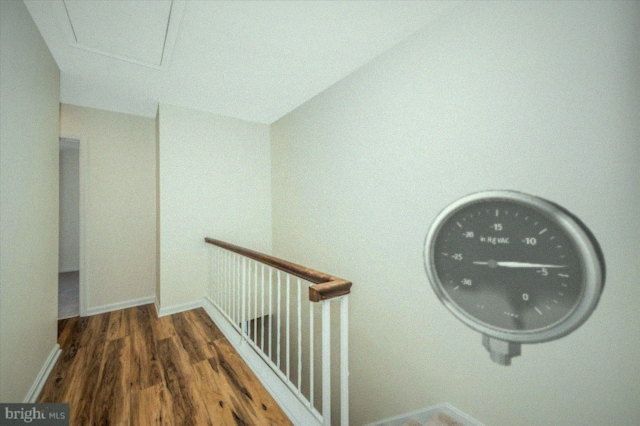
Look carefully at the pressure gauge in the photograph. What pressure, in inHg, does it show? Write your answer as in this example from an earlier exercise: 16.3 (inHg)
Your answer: -6 (inHg)
